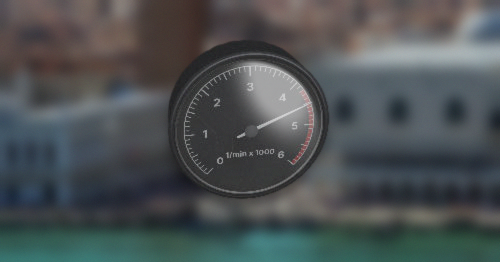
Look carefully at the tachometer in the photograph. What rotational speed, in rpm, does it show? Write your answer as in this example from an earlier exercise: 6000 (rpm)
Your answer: 4500 (rpm)
